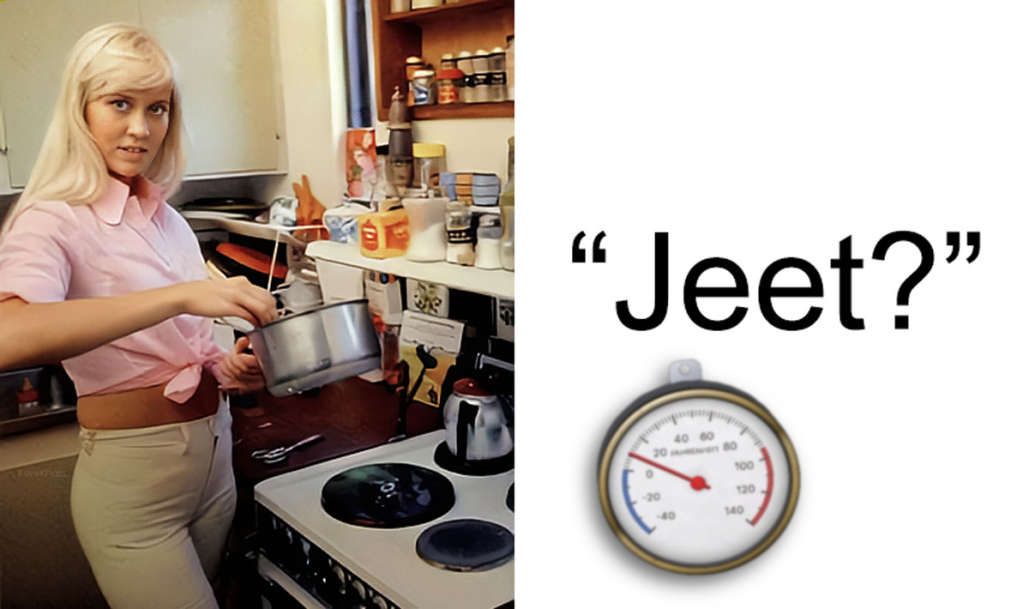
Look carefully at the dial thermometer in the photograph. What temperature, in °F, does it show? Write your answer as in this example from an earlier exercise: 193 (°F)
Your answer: 10 (°F)
